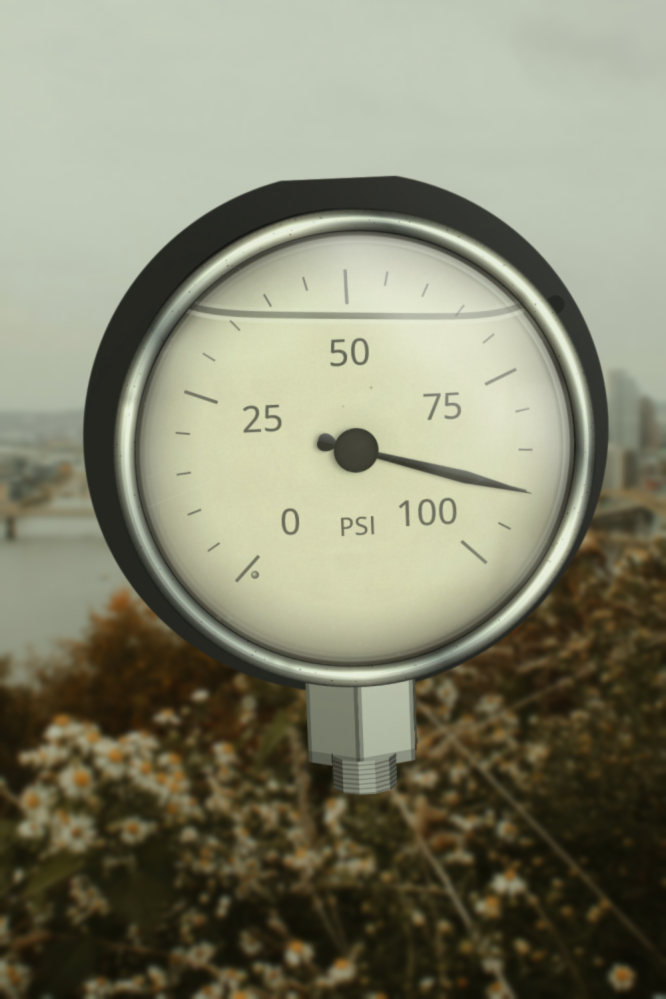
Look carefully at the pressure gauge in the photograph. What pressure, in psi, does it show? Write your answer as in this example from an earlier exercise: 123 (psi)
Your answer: 90 (psi)
